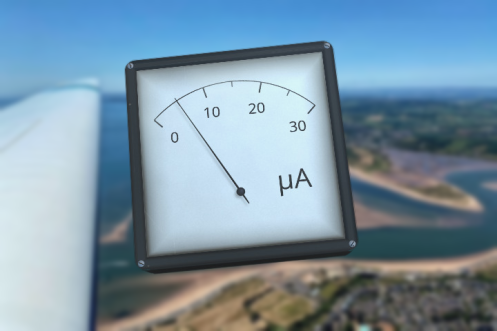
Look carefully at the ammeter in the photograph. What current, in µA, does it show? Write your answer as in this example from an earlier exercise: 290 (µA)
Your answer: 5 (µA)
